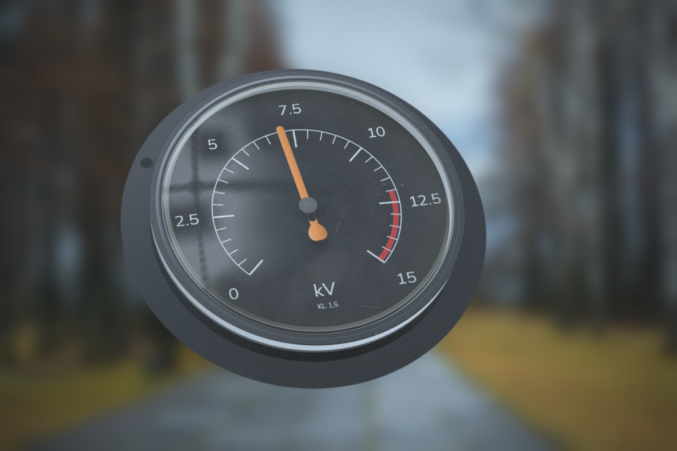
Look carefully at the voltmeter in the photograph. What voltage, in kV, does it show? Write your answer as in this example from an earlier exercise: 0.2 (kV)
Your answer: 7 (kV)
